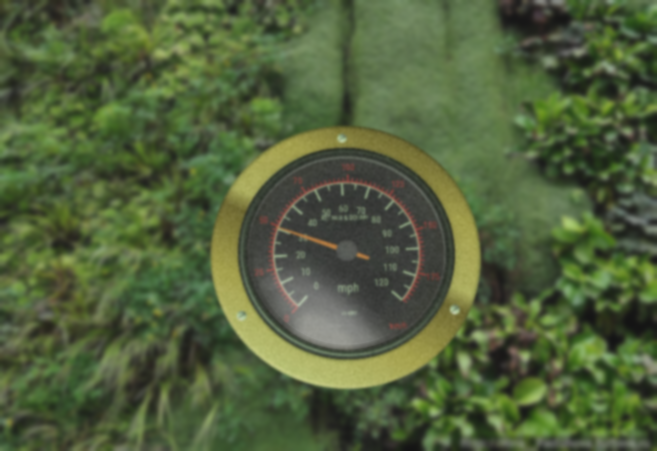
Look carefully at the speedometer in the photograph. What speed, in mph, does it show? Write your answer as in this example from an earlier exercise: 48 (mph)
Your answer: 30 (mph)
